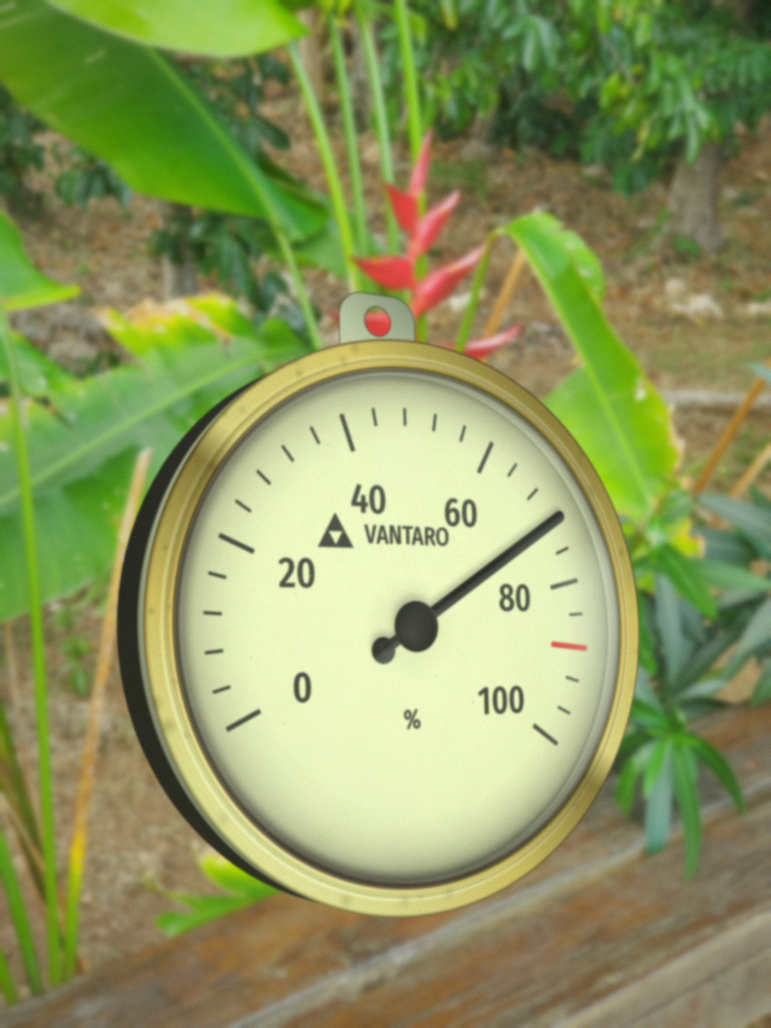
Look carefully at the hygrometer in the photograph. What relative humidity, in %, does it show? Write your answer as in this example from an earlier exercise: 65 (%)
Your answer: 72 (%)
